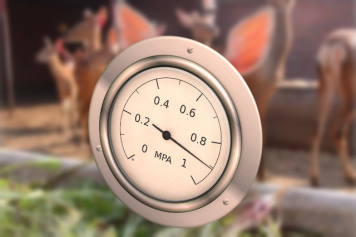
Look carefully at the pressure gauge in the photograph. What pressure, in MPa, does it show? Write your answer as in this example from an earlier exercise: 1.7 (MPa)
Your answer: 0.9 (MPa)
